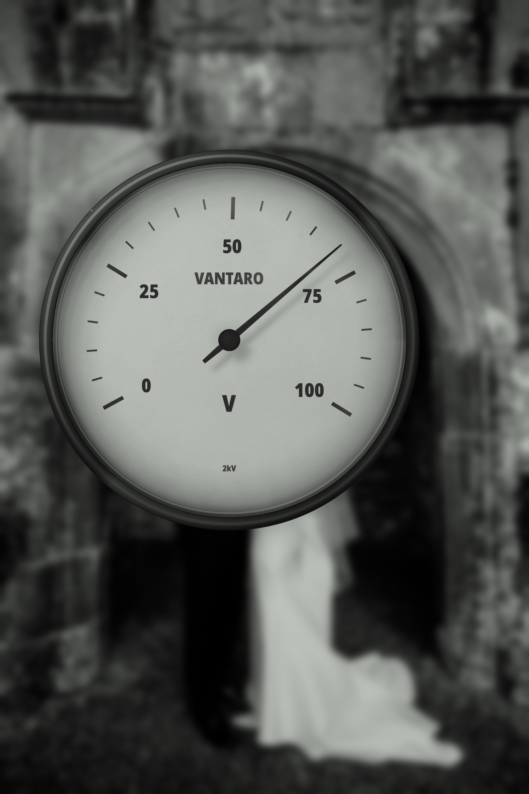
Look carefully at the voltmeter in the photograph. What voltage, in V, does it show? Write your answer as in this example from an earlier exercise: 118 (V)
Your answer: 70 (V)
